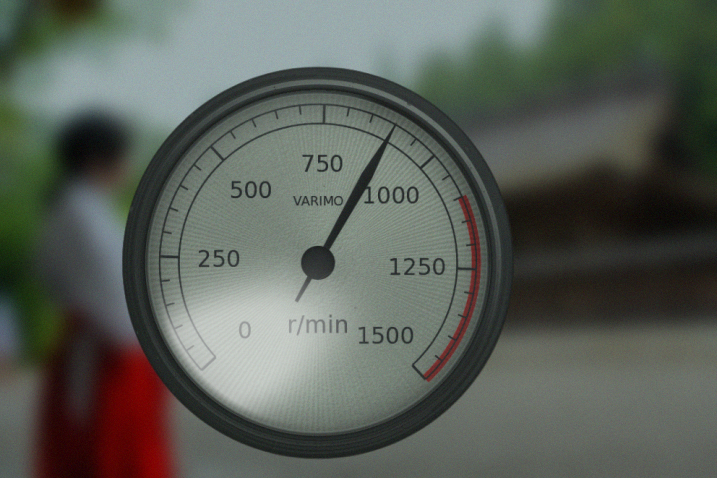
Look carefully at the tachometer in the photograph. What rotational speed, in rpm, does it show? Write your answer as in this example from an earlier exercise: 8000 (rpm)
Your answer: 900 (rpm)
